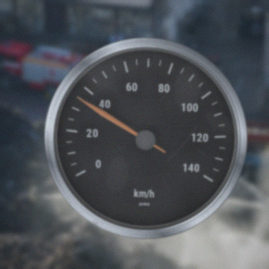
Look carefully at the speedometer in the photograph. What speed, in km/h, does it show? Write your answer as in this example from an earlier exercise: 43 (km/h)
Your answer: 35 (km/h)
